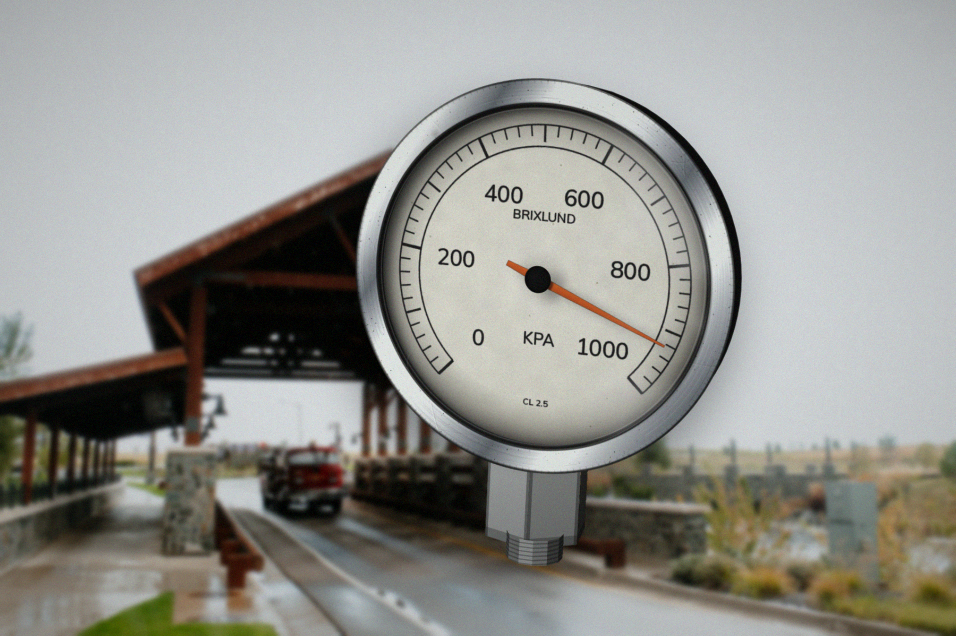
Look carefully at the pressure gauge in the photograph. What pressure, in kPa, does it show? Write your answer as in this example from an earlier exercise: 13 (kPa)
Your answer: 920 (kPa)
